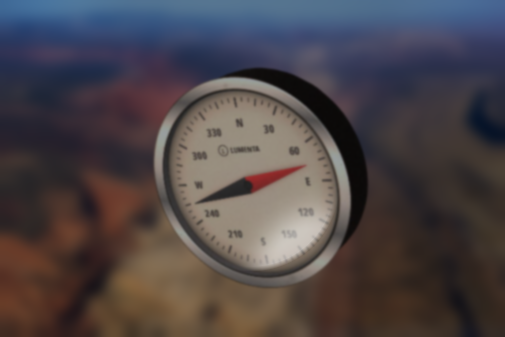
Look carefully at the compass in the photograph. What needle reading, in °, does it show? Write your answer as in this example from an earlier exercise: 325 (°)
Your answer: 75 (°)
